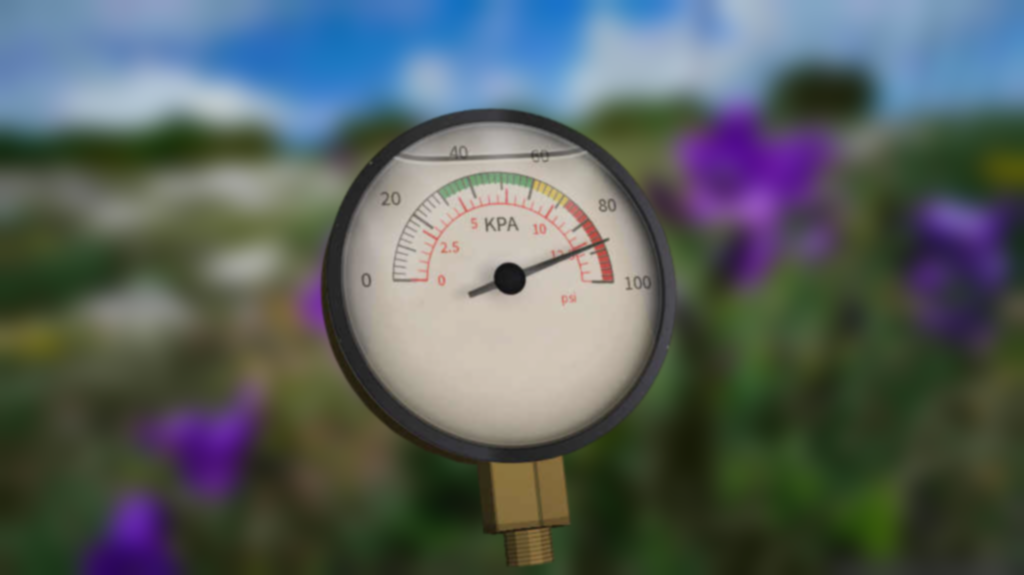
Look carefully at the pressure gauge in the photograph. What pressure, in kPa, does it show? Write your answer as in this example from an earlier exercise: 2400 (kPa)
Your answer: 88 (kPa)
